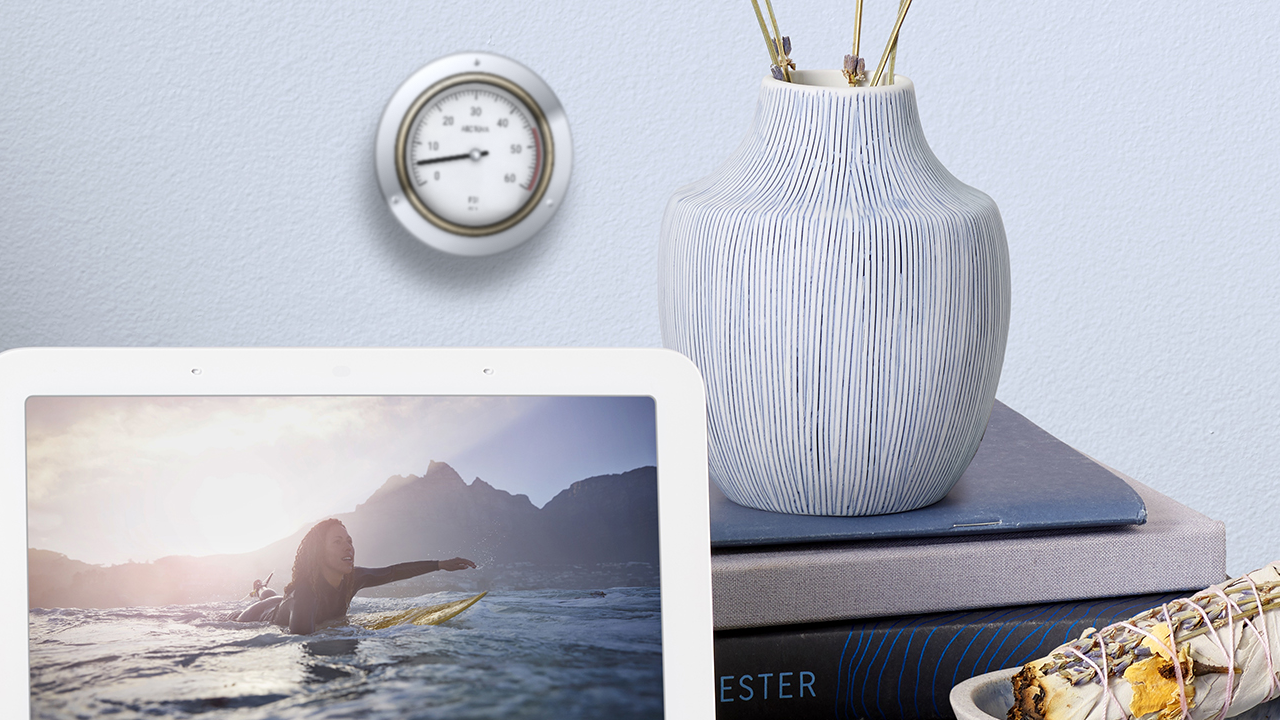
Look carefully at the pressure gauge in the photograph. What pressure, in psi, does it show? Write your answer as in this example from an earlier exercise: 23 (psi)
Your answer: 5 (psi)
